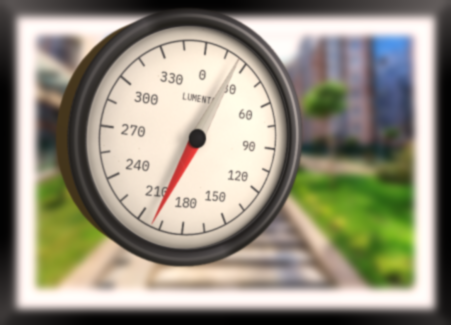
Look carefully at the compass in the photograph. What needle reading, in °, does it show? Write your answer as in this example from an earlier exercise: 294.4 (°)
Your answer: 202.5 (°)
